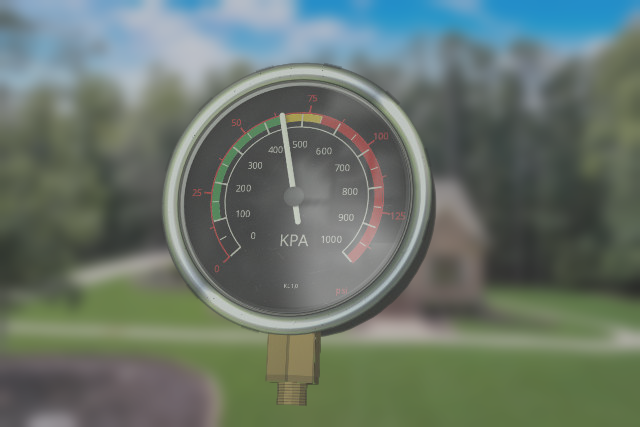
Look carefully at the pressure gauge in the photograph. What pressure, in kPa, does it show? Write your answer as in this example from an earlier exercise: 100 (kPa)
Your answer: 450 (kPa)
